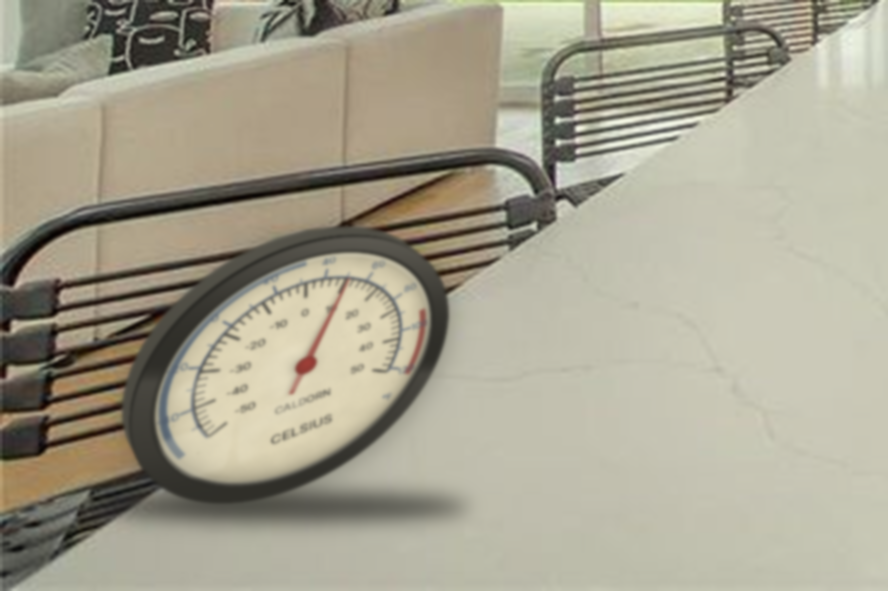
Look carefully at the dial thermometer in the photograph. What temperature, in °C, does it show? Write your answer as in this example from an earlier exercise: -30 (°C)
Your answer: 10 (°C)
